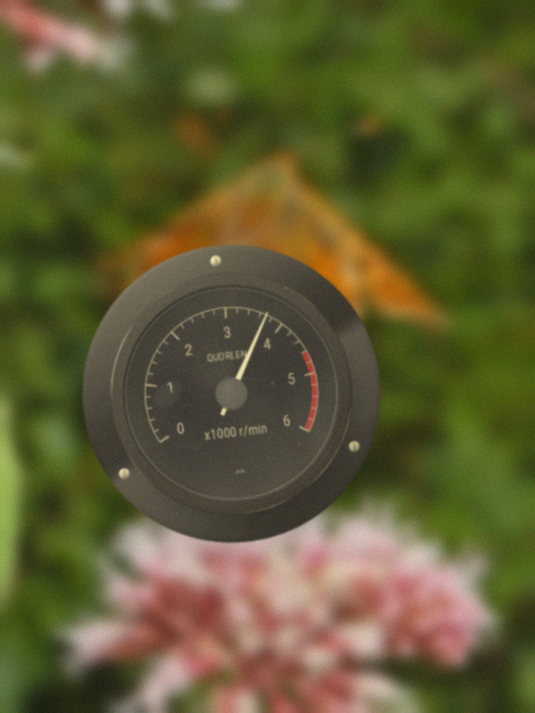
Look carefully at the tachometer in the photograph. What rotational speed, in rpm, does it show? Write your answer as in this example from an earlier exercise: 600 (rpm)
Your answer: 3700 (rpm)
